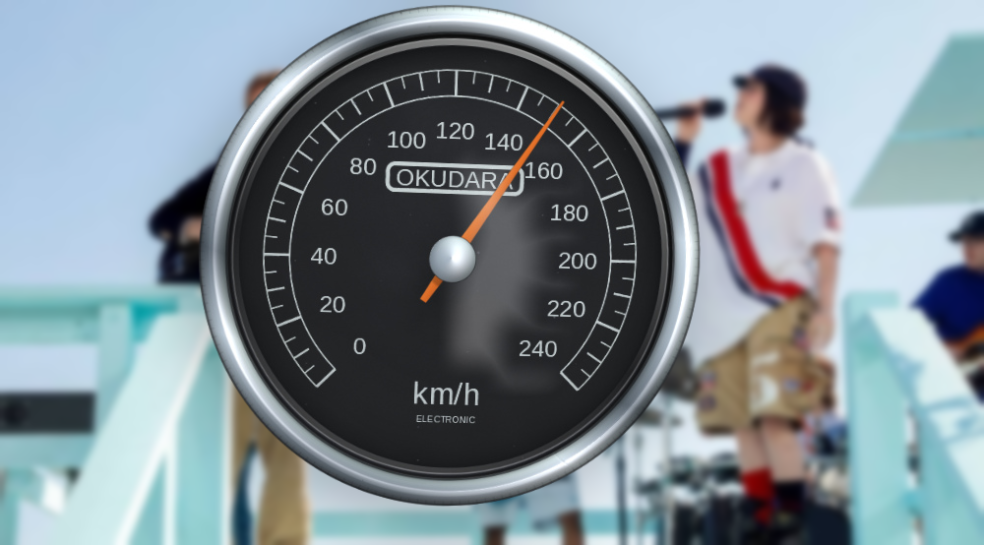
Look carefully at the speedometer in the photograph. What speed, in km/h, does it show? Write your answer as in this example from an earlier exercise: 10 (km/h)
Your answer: 150 (km/h)
